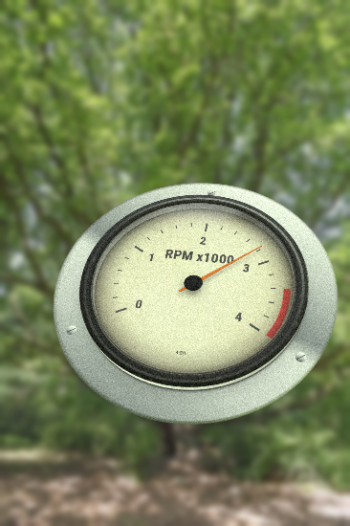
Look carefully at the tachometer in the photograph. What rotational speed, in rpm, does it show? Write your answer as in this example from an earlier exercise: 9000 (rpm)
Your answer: 2800 (rpm)
